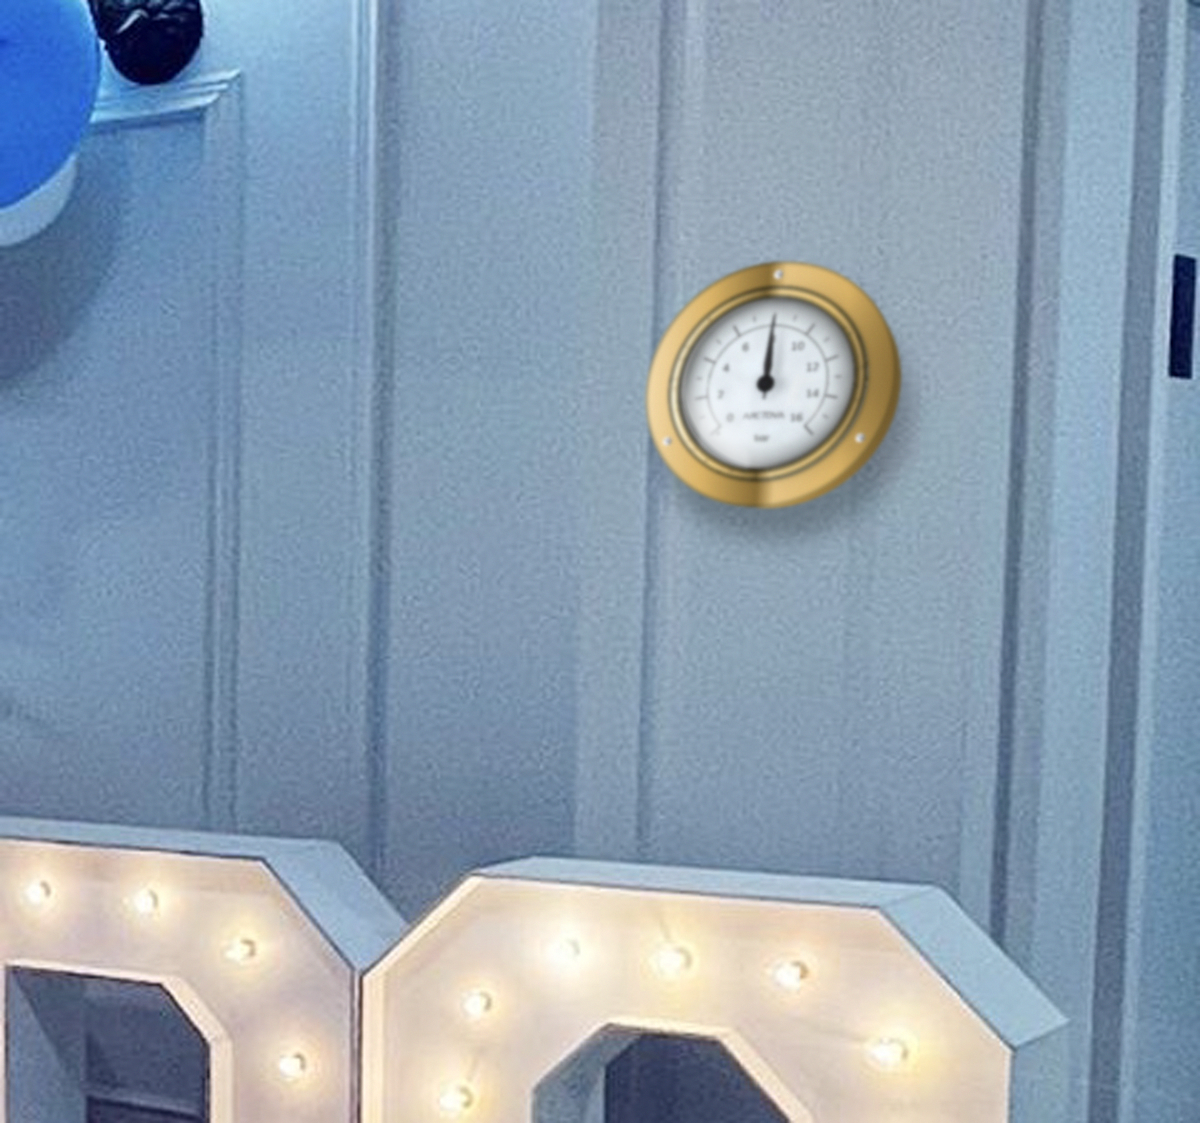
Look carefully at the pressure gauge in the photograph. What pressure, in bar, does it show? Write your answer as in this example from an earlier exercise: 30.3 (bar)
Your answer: 8 (bar)
